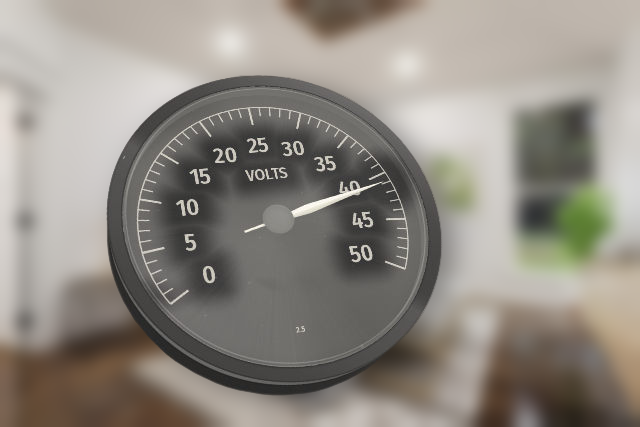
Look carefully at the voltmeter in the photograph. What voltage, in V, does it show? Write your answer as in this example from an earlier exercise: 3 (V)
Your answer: 41 (V)
